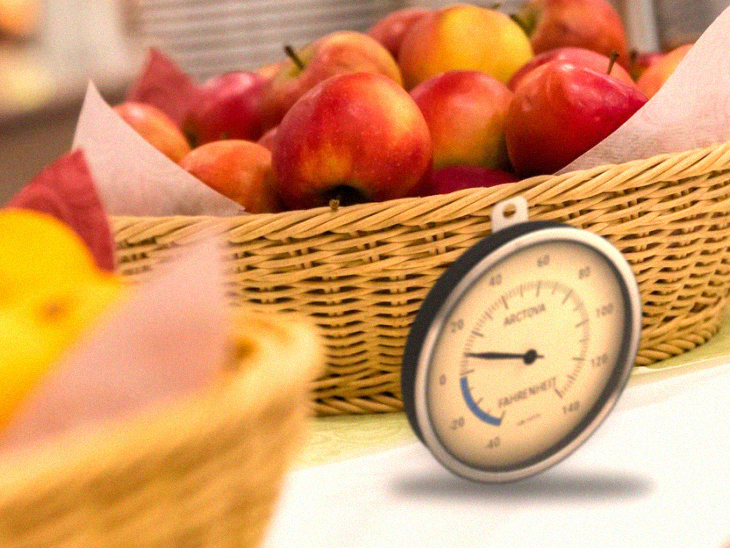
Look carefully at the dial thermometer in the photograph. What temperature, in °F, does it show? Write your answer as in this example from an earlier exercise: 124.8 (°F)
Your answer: 10 (°F)
